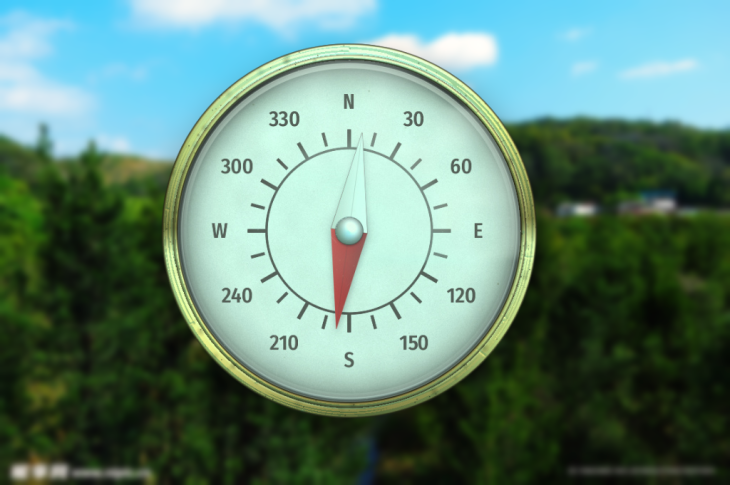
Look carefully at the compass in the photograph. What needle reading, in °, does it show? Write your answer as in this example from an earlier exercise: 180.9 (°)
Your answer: 187.5 (°)
